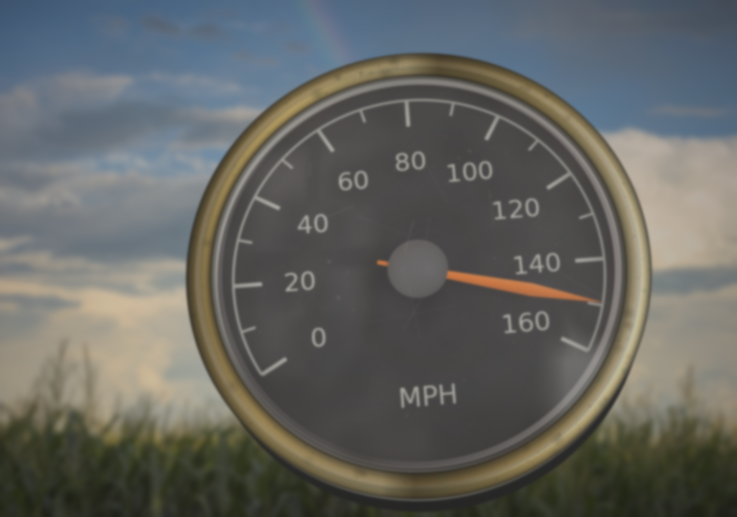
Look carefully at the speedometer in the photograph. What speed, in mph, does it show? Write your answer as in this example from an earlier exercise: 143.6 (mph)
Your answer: 150 (mph)
